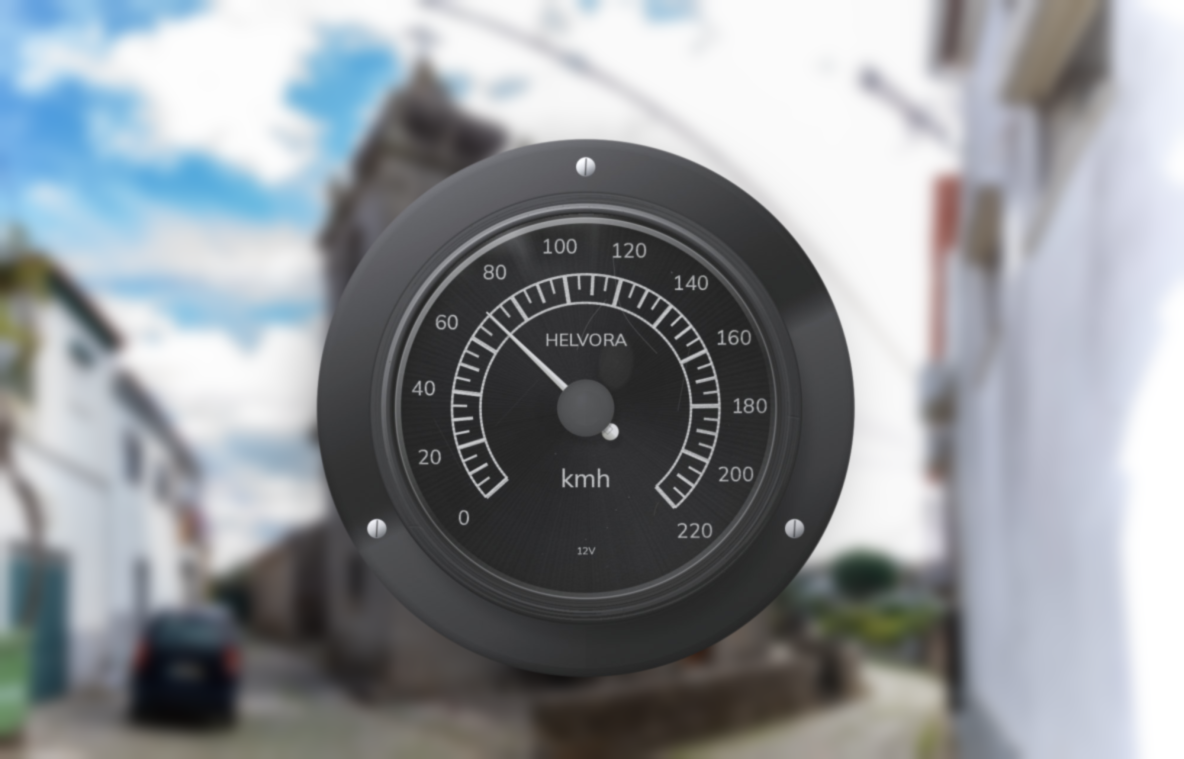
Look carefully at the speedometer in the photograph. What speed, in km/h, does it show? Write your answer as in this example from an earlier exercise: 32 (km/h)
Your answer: 70 (km/h)
